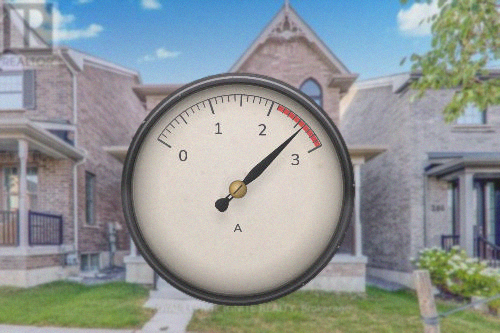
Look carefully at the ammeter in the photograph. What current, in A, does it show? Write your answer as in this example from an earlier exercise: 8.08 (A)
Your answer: 2.6 (A)
